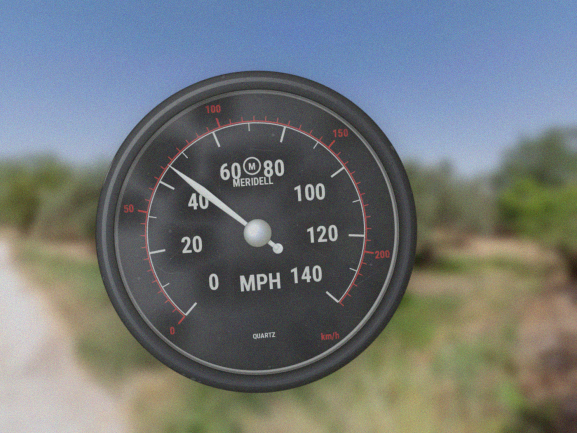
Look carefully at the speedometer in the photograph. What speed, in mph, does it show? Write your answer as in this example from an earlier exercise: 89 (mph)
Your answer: 45 (mph)
